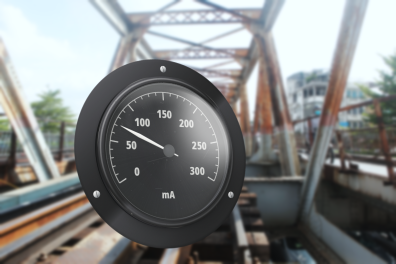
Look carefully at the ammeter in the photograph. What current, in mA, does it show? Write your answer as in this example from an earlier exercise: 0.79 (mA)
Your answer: 70 (mA)
